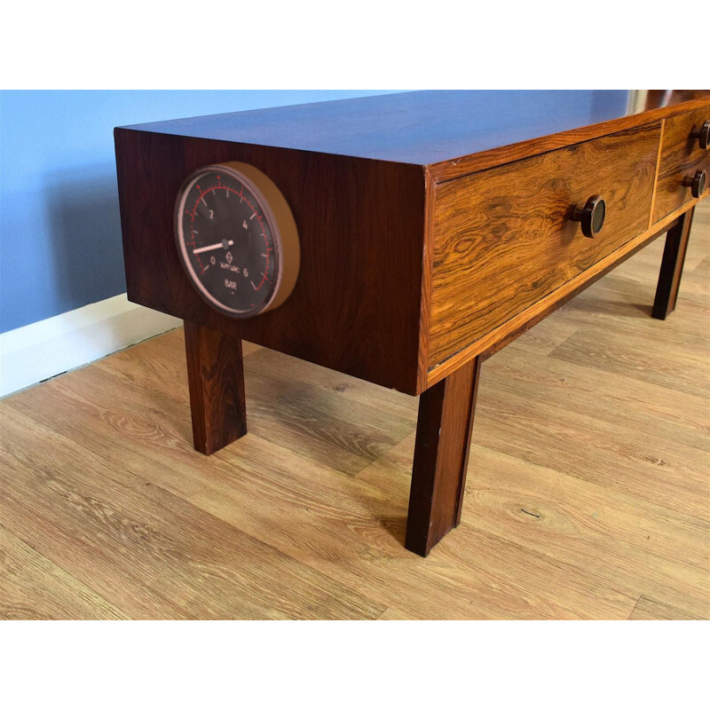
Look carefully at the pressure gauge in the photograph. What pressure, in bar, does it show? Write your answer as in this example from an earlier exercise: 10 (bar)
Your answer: 0.5 (bar)
